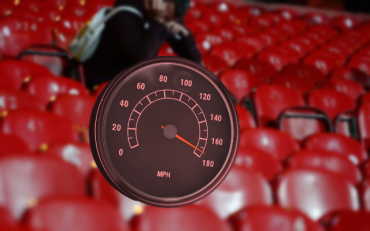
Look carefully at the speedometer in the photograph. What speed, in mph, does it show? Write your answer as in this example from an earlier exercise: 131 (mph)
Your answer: 175 (mph)
